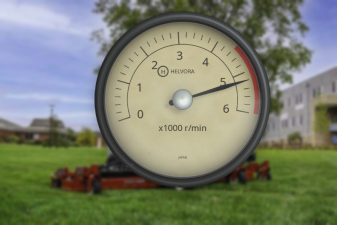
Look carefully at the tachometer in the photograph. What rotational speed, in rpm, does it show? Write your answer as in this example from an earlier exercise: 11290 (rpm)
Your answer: 5200 (rpm)
